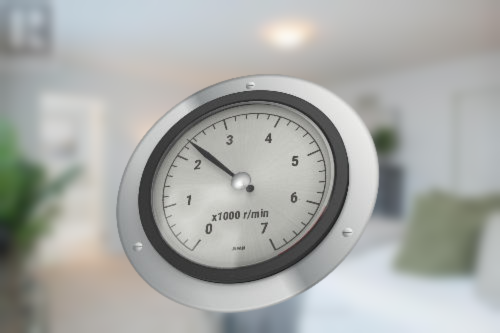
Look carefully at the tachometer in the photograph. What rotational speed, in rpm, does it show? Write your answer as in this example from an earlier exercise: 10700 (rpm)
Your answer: 2300 (rpm)
